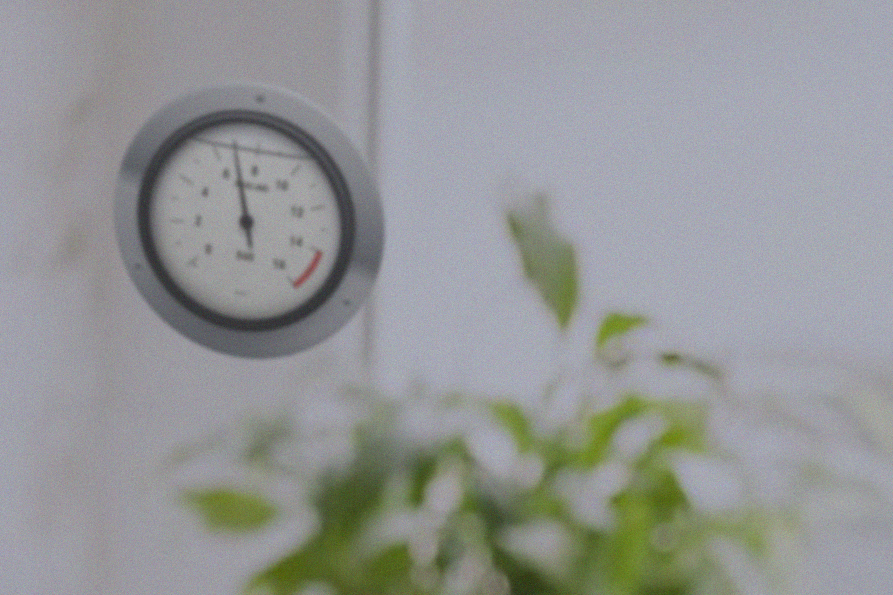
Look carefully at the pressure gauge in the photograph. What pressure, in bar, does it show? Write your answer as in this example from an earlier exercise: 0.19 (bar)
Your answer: 7 (bar)
